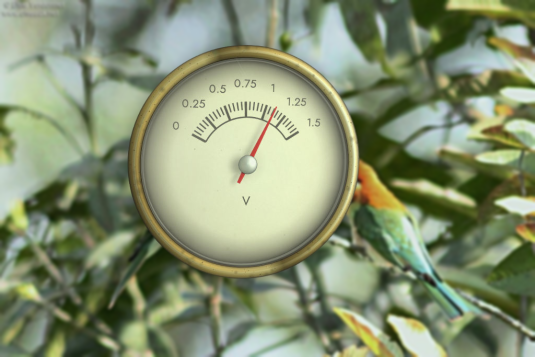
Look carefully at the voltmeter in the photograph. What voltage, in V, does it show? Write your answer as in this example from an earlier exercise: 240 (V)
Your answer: 1.1 (V)
